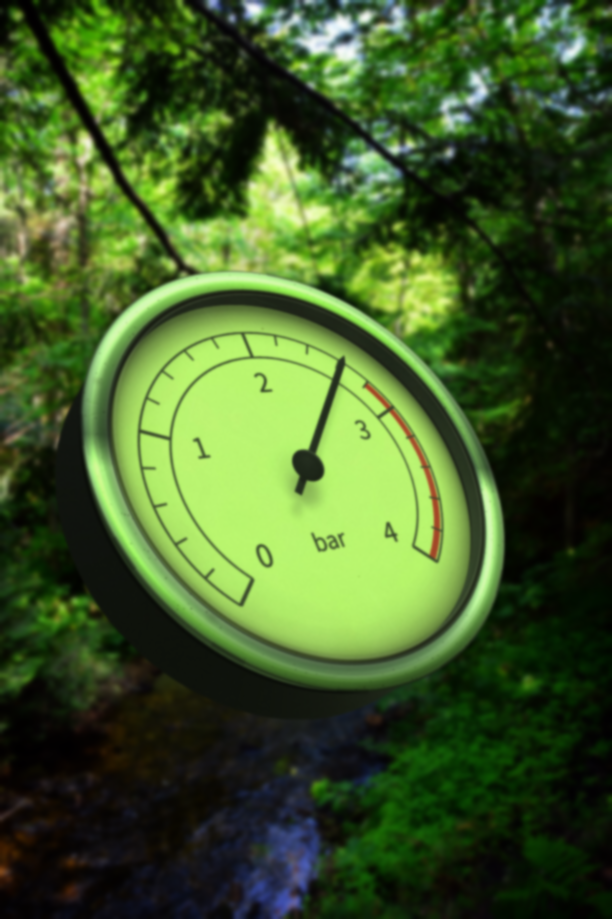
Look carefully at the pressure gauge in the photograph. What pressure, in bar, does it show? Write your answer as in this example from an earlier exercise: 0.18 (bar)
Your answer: 2.6 (bar)
